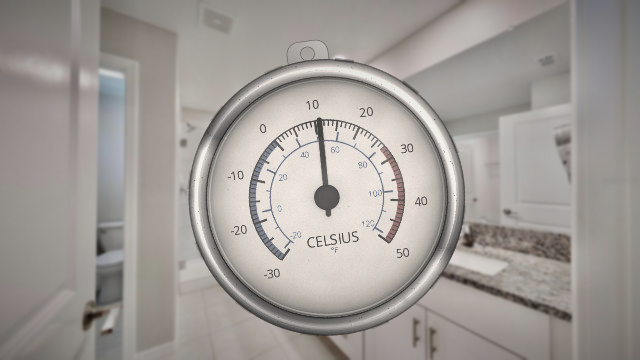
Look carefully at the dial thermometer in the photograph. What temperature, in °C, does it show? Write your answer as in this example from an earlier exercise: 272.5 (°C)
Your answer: 11 (°C)
